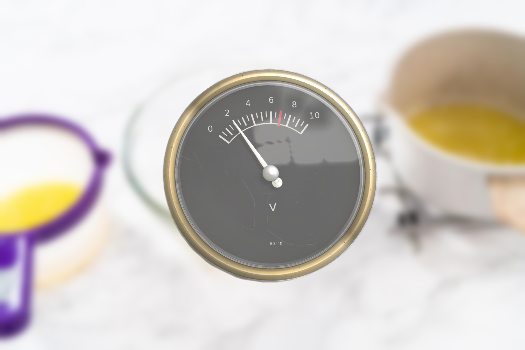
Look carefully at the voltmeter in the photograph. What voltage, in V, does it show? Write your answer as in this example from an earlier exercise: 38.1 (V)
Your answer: 2 (V)
